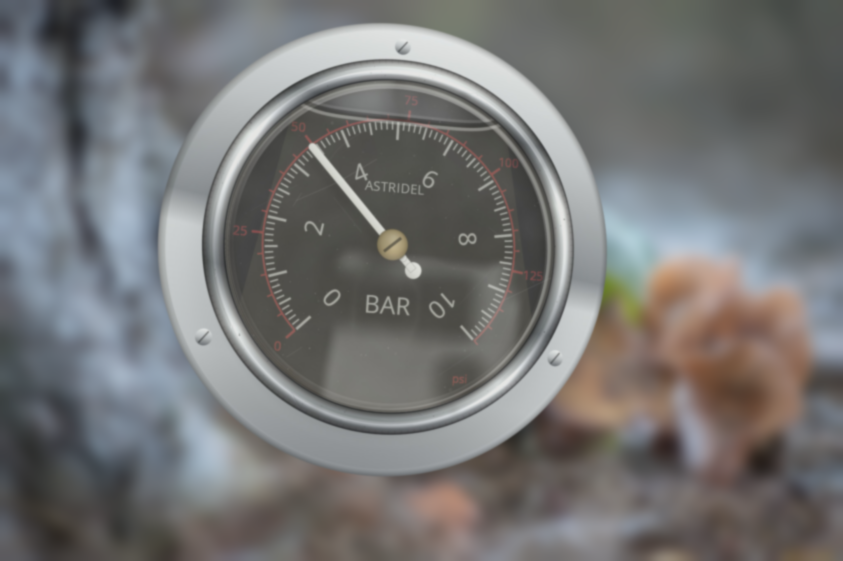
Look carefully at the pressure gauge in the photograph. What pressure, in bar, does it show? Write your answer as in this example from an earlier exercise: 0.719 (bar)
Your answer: 3.4 (bar)
